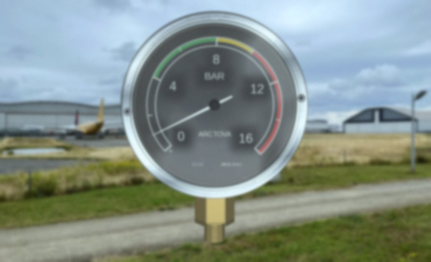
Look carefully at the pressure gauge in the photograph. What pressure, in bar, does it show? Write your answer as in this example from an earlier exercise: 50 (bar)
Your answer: 1 (bar)
